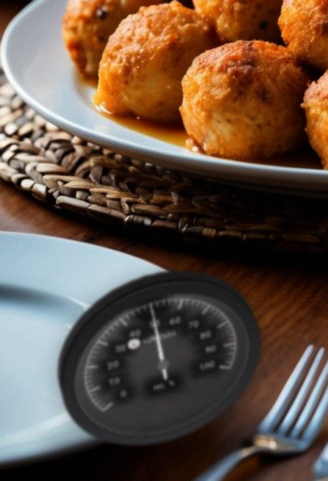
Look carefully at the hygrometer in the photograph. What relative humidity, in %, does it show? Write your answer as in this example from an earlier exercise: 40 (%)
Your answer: 50 (%)
